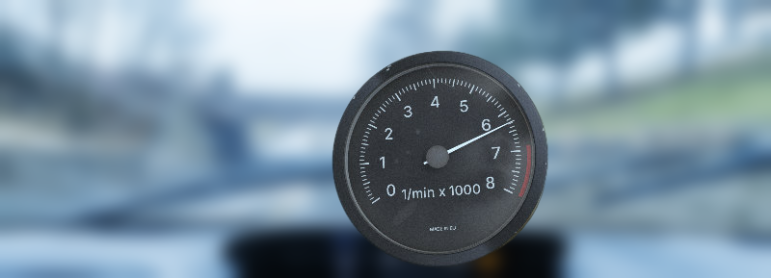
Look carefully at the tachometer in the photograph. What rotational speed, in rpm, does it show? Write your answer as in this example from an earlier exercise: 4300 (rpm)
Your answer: 6300 (rpm)
